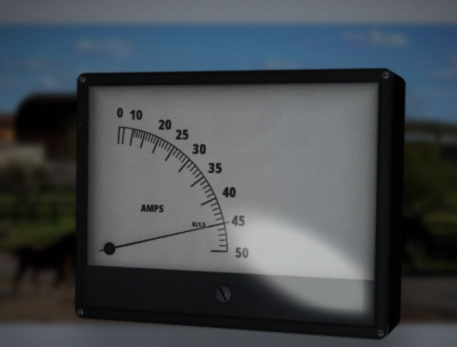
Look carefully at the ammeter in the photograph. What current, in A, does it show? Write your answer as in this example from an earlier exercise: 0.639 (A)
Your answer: 45 (A)
